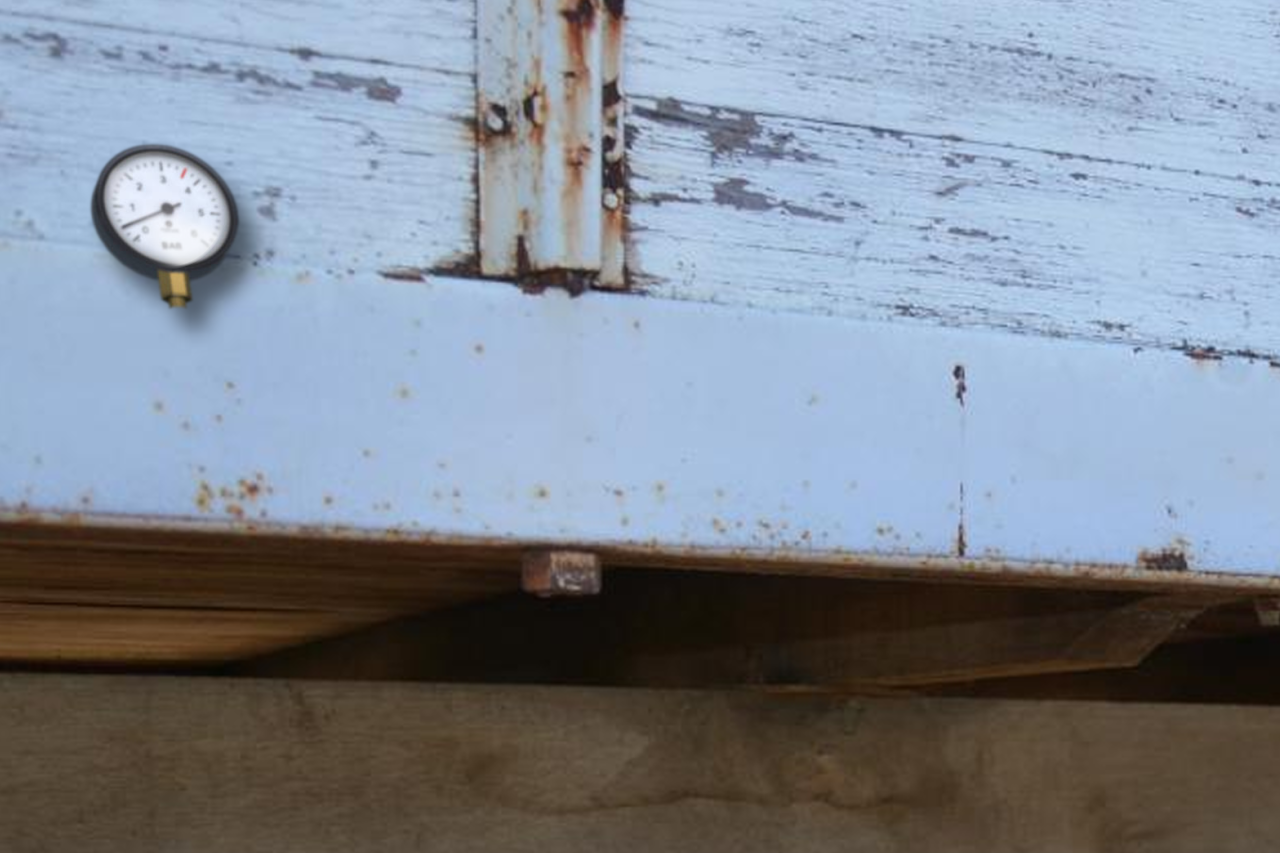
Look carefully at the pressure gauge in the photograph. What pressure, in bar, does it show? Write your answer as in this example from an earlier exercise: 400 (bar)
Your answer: 0.4 (bar)
